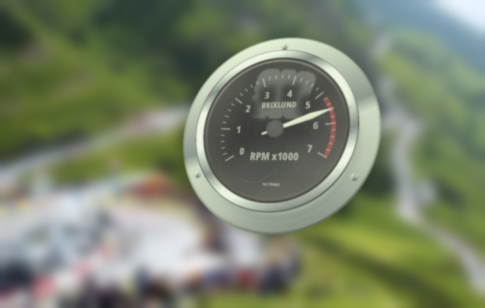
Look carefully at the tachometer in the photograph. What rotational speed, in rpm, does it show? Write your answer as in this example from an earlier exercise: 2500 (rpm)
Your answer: 5600 (rpm)
